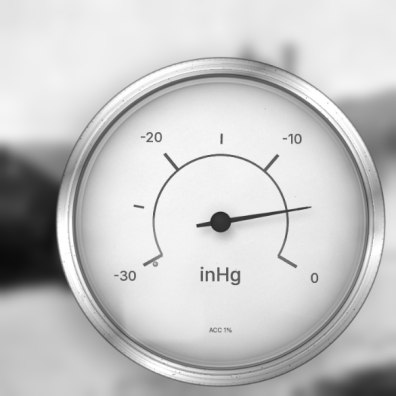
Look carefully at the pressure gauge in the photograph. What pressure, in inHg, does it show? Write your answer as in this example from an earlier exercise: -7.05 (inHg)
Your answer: -5 (inHg)
